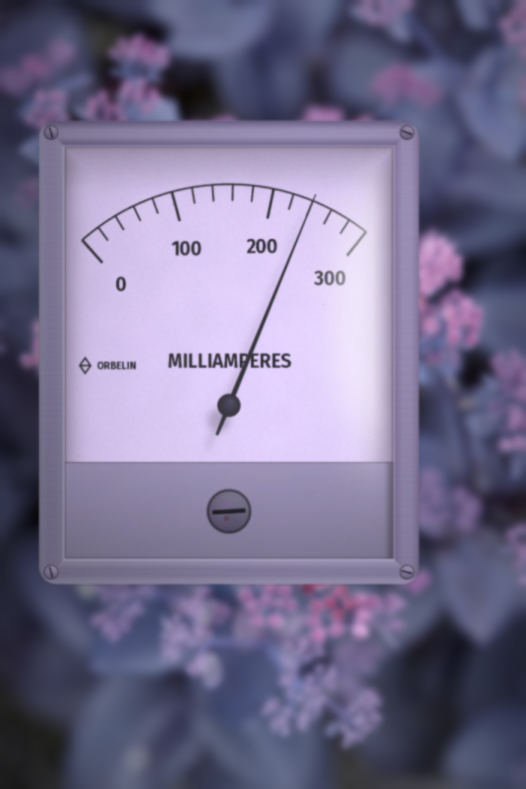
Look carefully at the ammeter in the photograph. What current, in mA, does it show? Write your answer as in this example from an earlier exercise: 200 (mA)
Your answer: 240 (mA)
